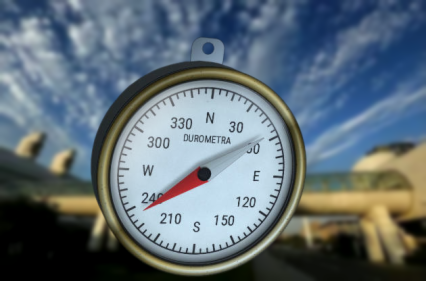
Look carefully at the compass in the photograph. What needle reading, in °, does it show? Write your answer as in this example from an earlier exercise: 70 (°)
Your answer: 235 (°)
